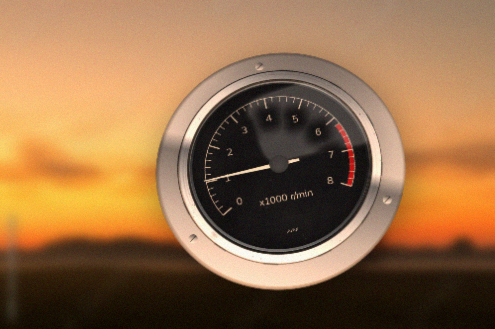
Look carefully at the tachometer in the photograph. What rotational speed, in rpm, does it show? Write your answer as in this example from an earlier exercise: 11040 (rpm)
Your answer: 1000 (rpm)
